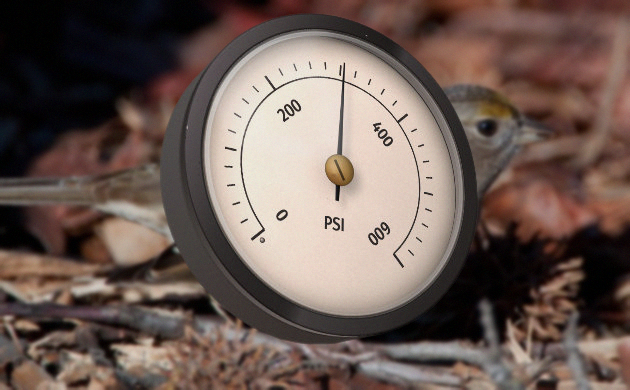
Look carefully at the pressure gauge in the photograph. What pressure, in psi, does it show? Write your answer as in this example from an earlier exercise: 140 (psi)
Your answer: 300 (psi)
